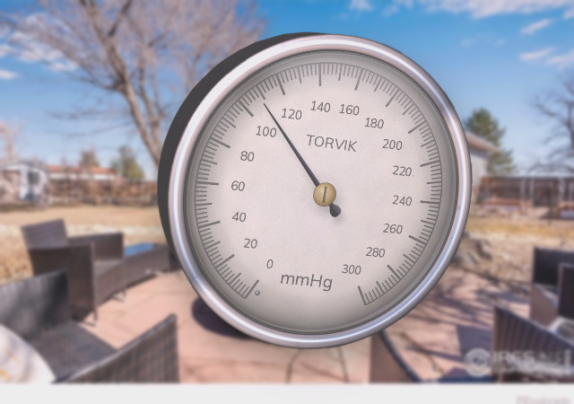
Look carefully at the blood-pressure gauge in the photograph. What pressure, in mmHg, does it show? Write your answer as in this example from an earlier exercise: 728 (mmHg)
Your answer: 108 (mmHg)
